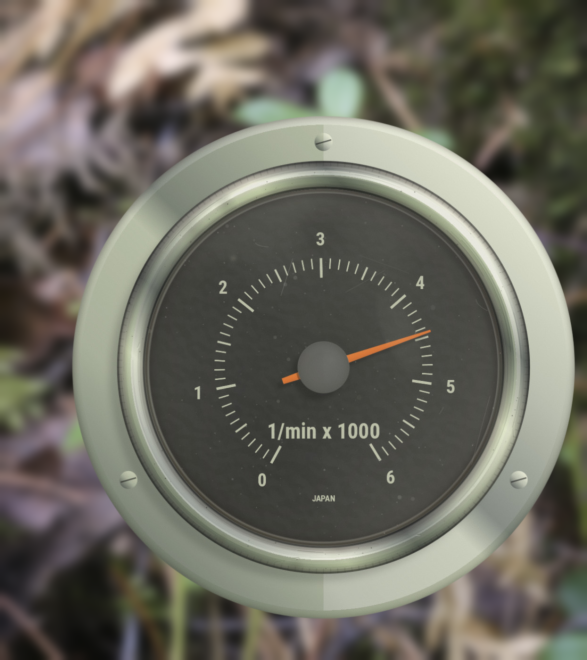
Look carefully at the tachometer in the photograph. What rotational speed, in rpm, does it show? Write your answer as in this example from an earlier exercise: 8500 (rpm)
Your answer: 4450 (rpm)
